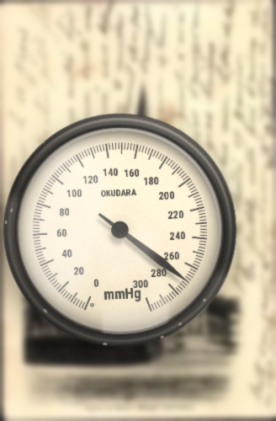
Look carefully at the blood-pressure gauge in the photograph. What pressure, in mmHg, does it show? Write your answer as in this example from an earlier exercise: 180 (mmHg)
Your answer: 270 (mmHg)
